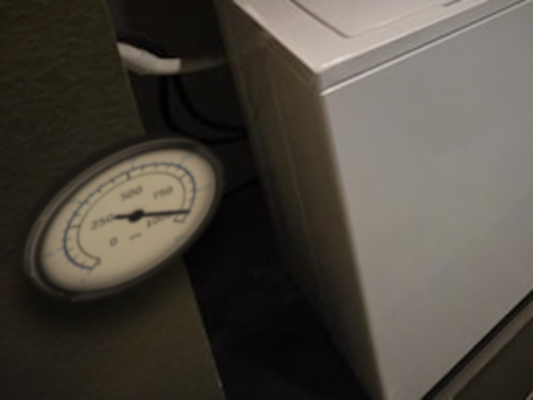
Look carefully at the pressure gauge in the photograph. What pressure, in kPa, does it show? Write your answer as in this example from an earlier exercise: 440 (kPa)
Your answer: 950 (kPa)
